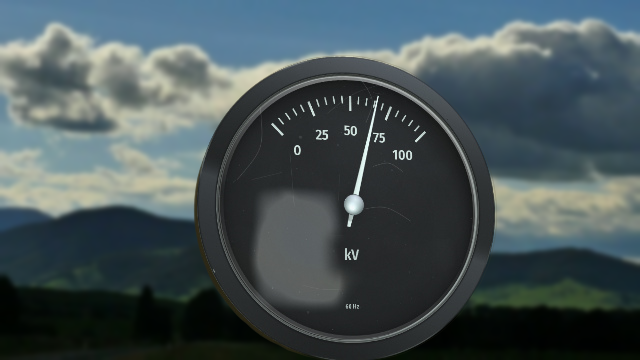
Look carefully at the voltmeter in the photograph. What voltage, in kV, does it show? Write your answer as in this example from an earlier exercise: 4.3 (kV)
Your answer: 65 (kV)
